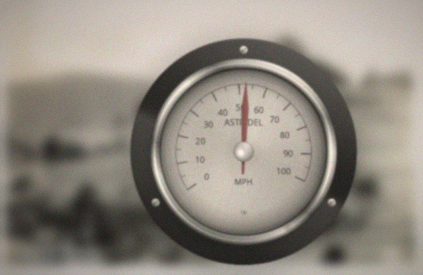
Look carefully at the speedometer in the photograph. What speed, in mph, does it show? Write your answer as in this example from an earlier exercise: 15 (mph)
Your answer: 52.5 (mph)
